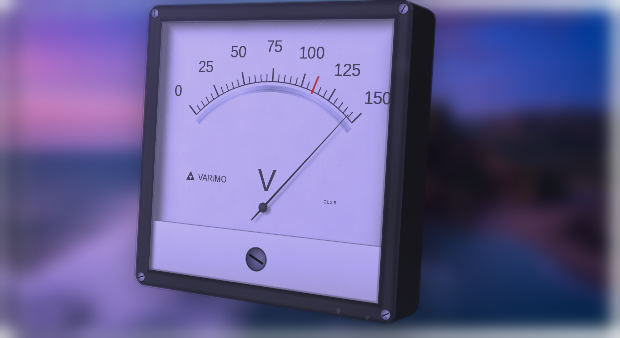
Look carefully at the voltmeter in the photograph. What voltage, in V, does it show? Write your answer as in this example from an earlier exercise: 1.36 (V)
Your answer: 145 (V)
